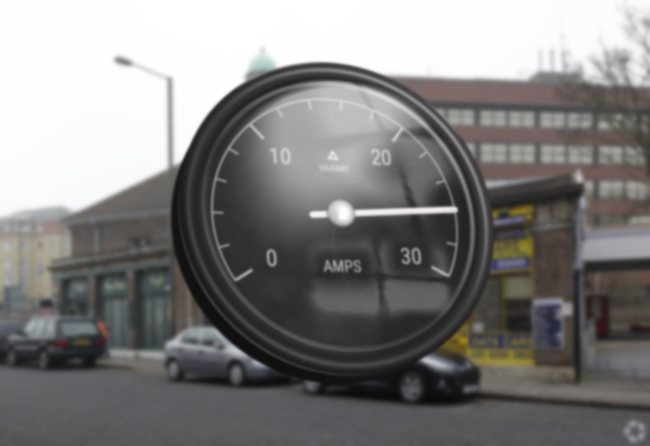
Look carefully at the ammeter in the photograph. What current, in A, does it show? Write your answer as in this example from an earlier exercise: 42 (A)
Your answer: 26 (A)
